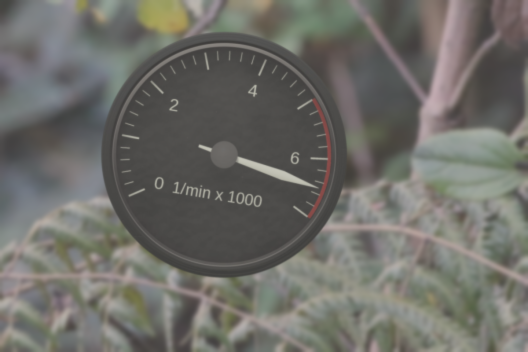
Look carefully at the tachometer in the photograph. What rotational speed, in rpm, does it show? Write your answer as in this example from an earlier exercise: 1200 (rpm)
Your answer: 6500 (rpm)
